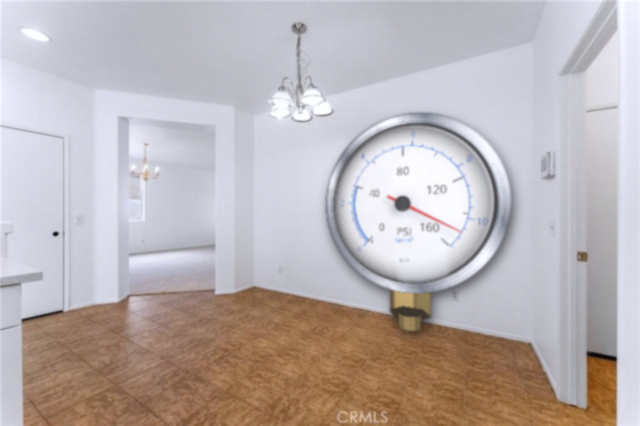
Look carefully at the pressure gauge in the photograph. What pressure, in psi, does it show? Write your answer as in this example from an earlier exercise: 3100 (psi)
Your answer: 150 (psi)
